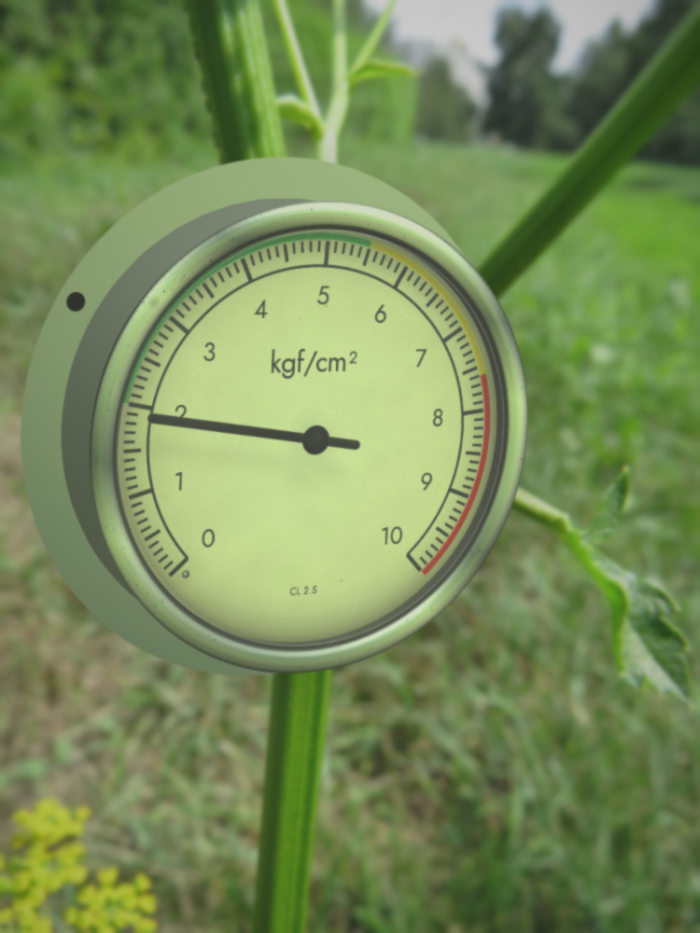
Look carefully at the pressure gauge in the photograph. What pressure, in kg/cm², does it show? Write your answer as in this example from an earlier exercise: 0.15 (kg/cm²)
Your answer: 1.9 (kg/cm²)
